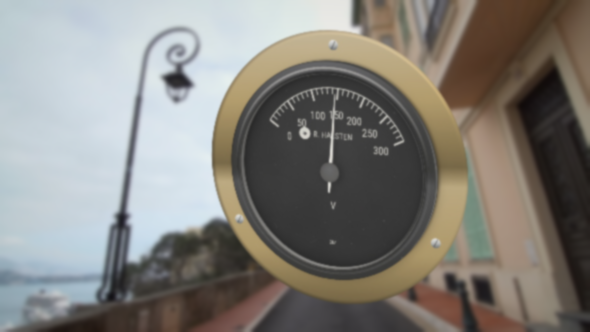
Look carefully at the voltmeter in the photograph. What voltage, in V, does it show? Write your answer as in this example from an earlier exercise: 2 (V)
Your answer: 150 (V)
